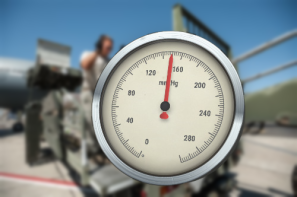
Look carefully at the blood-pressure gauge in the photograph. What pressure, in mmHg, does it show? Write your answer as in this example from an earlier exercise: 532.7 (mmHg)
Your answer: 150 (mmHg)
